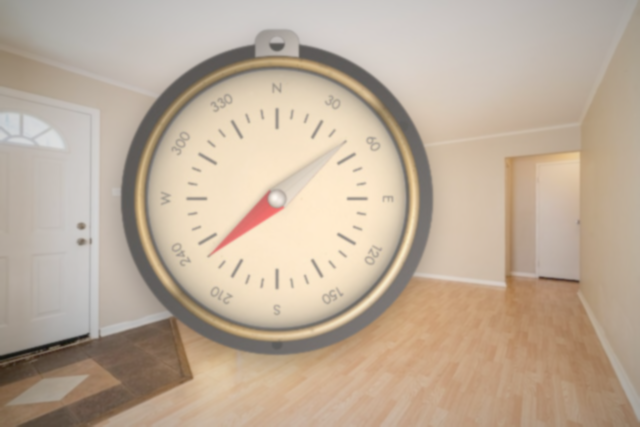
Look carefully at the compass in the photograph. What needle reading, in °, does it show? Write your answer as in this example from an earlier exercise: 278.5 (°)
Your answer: 230 (°)
